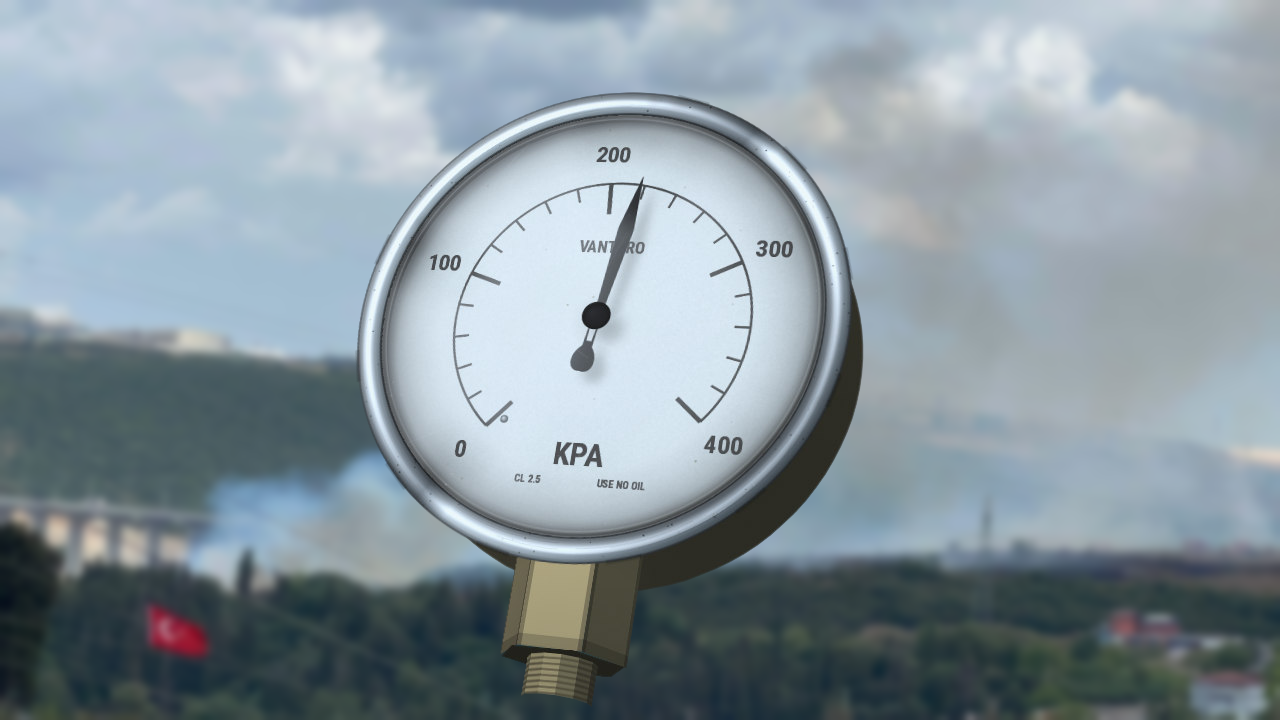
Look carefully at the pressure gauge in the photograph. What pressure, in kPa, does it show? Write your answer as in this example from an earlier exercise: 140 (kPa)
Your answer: 220 (kPa)
